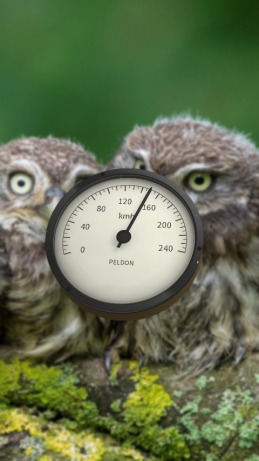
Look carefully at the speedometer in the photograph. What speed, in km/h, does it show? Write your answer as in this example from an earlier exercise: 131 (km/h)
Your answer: 150 (km/h)
